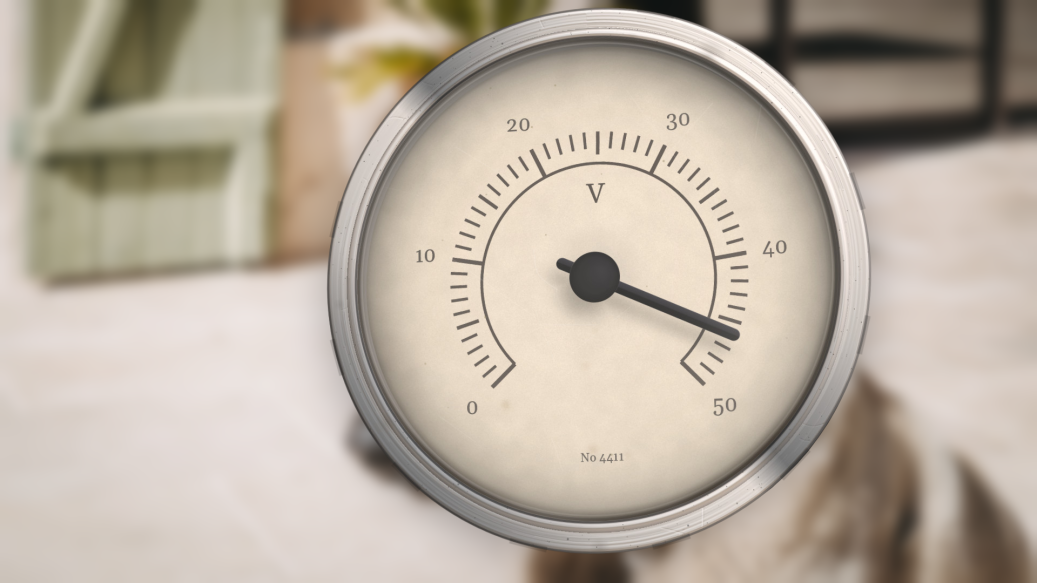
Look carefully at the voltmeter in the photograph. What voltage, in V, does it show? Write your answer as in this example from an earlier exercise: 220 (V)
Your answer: 46 (V)
